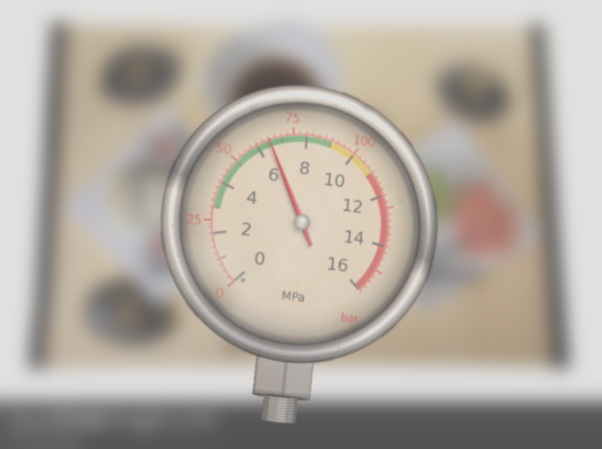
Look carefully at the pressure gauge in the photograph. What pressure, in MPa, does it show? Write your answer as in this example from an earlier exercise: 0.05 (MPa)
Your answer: 6.5 (MPa)
